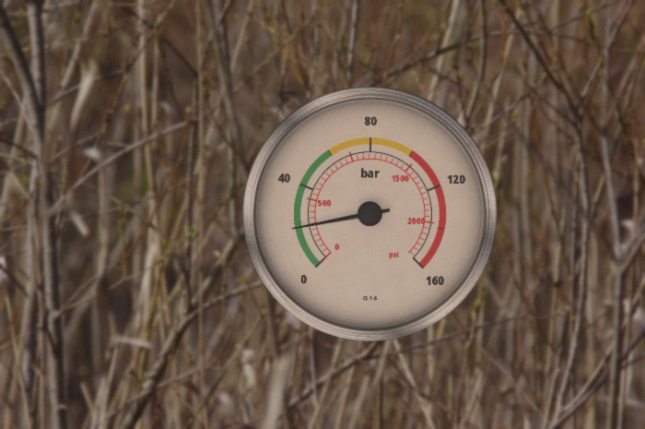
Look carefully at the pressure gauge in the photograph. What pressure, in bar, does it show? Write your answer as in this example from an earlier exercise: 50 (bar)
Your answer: 20 (bar)
